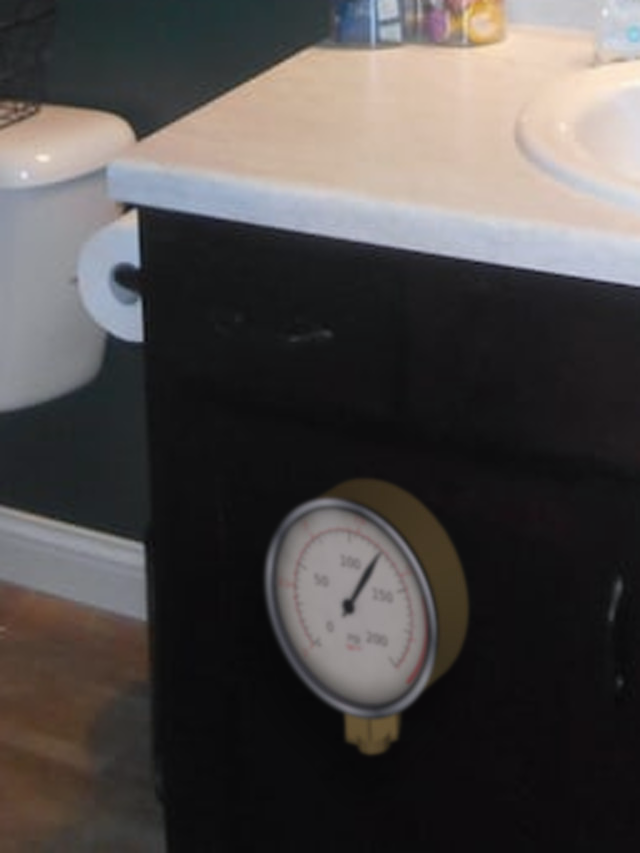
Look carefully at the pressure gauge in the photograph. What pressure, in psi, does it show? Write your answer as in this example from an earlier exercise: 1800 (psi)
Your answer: 125 (psi)
